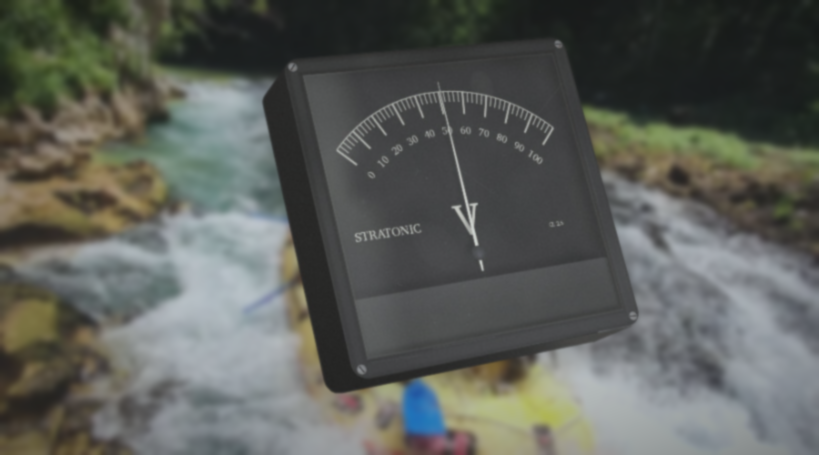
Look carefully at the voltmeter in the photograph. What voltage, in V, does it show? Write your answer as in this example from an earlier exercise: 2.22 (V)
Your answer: 50 (V)
